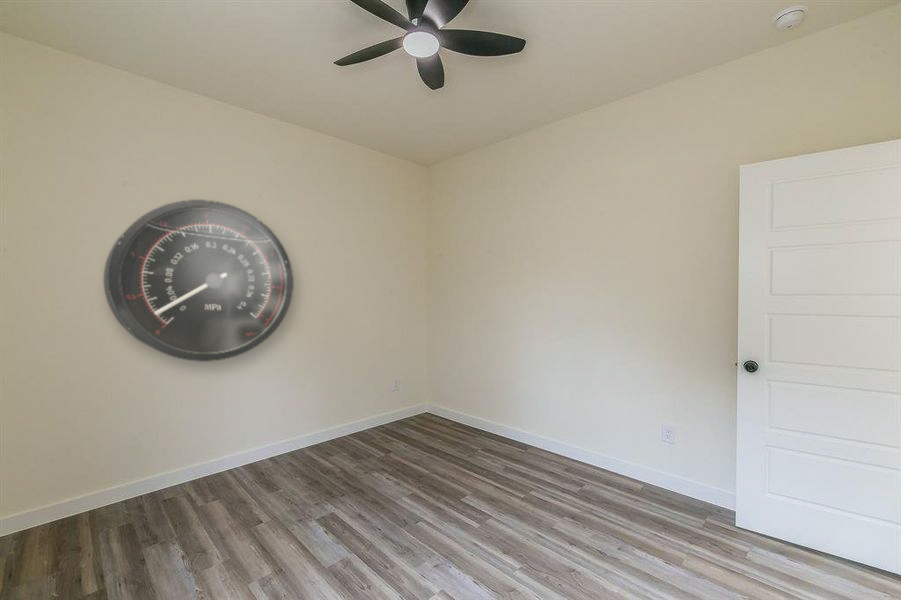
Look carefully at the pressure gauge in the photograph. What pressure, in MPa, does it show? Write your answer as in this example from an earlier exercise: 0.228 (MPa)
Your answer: 0.02 (MPa)
